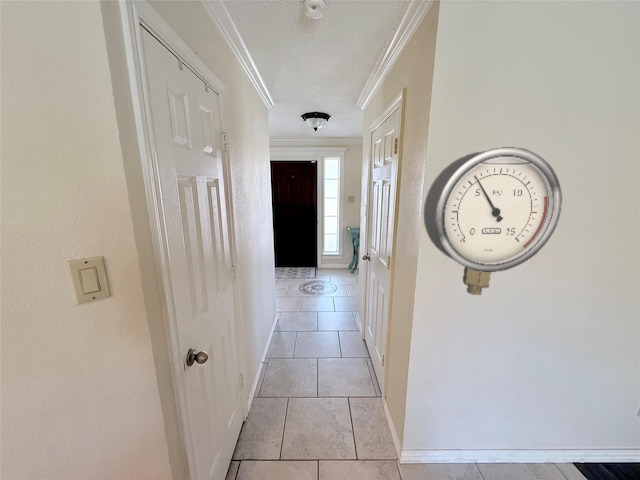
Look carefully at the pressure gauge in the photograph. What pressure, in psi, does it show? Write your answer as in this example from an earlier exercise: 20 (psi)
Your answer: 5.5 (psi)
